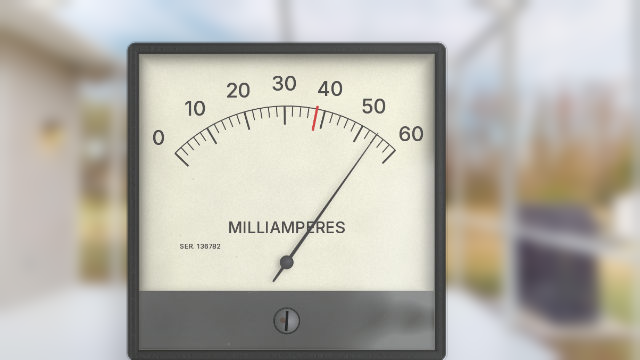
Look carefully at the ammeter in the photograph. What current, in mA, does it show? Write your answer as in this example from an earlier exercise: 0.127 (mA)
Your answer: 54 (mA)
